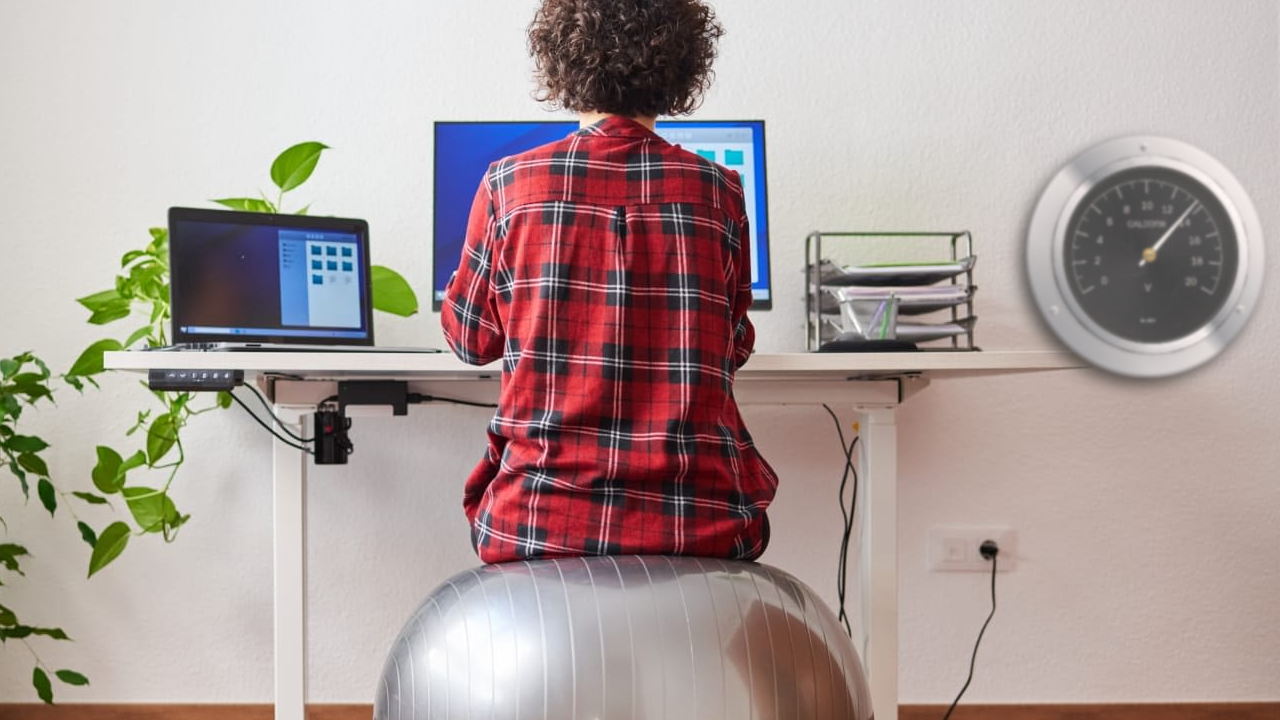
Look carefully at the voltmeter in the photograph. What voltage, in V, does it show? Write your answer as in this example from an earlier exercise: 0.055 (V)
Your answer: 13.5 (V)
